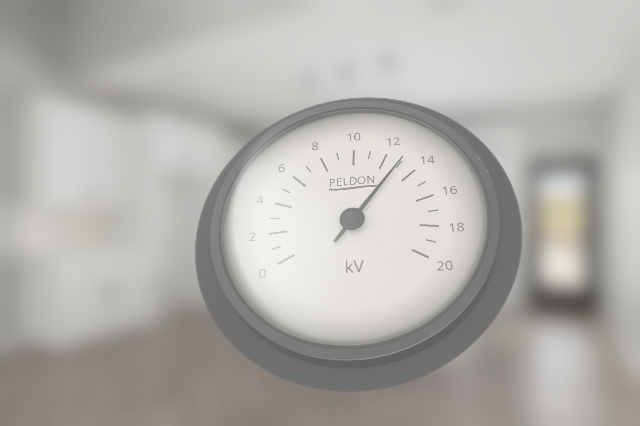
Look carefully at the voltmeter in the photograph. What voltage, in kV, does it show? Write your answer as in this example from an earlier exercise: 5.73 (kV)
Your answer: 13 (kV)
